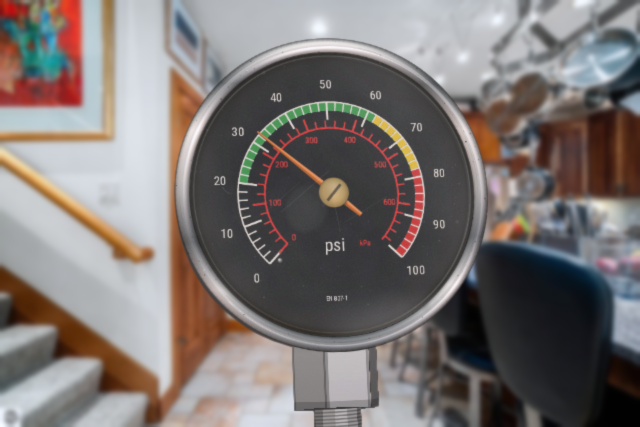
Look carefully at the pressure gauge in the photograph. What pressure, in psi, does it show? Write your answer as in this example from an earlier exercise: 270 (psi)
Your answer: 32 (psi)
